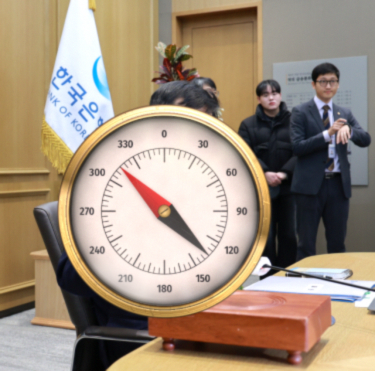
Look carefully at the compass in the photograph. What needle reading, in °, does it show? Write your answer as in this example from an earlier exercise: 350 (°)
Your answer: 315 (°)
